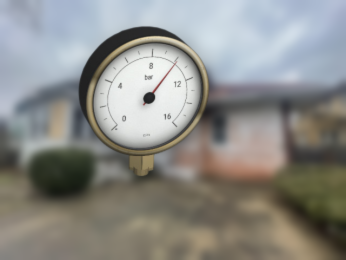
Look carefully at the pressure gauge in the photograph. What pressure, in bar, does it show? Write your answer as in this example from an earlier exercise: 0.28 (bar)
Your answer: 10 (bar)
